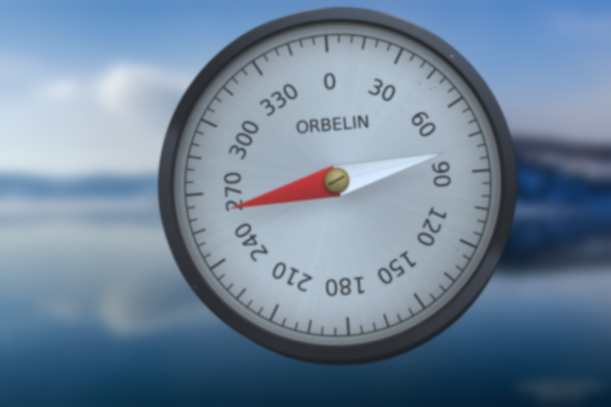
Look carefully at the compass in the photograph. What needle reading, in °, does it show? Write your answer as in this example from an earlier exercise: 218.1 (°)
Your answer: 260 (°)
